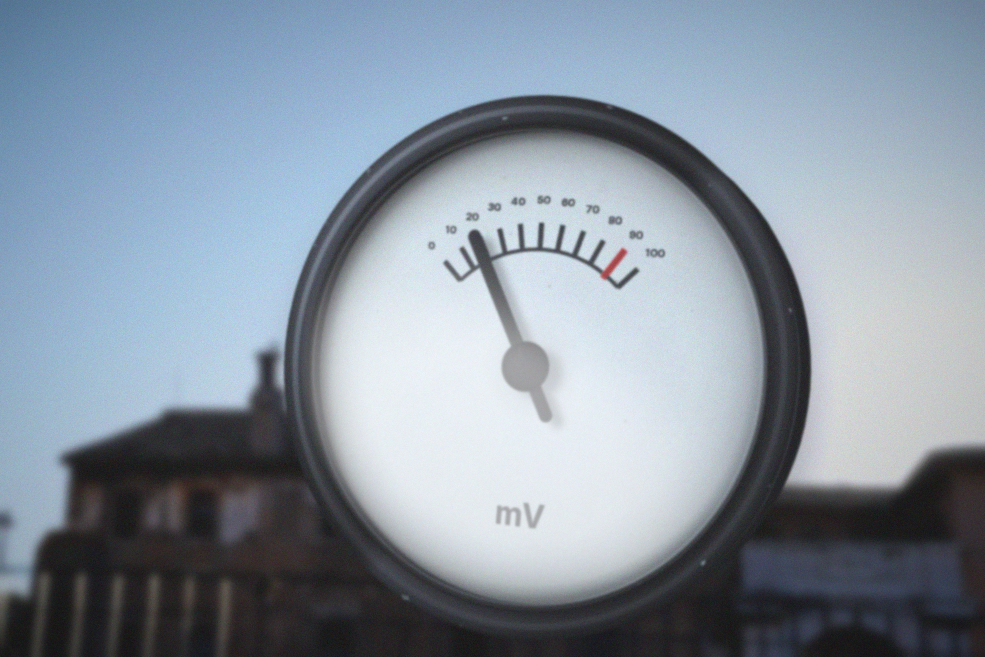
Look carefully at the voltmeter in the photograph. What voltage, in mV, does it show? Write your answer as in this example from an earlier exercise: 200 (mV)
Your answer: 20 (mV)
